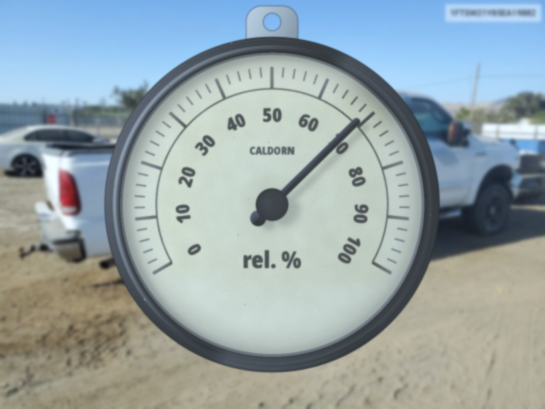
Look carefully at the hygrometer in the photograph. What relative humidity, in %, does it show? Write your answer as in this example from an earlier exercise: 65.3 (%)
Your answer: 69 (%)
